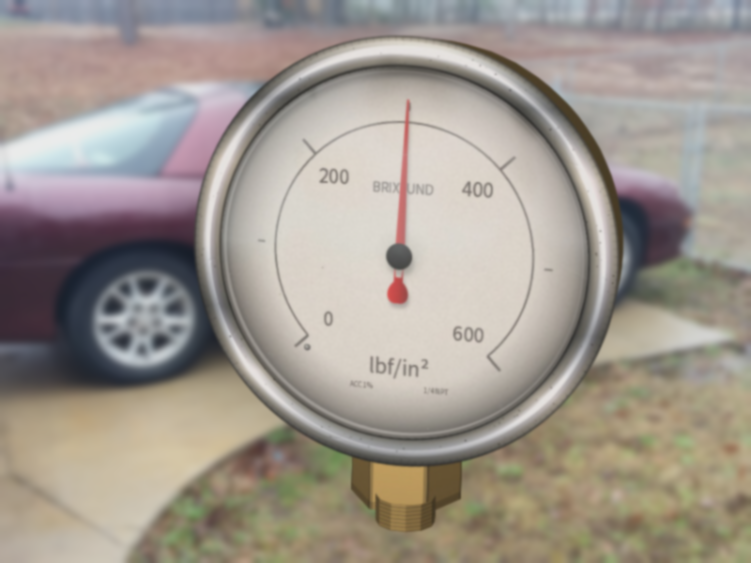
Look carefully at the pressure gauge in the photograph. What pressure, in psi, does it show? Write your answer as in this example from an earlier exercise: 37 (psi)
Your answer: 300 (psi)
